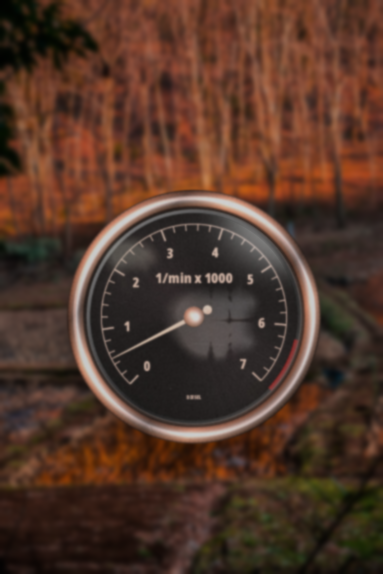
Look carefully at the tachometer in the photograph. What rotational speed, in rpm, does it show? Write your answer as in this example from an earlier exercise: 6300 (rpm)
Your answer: 500 (rpm)
